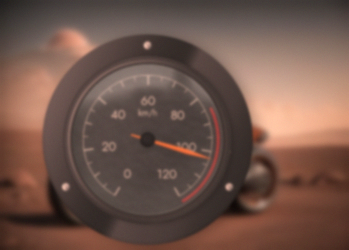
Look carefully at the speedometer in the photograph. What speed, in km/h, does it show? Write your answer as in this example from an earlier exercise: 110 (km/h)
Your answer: 102.5 (km/h)
